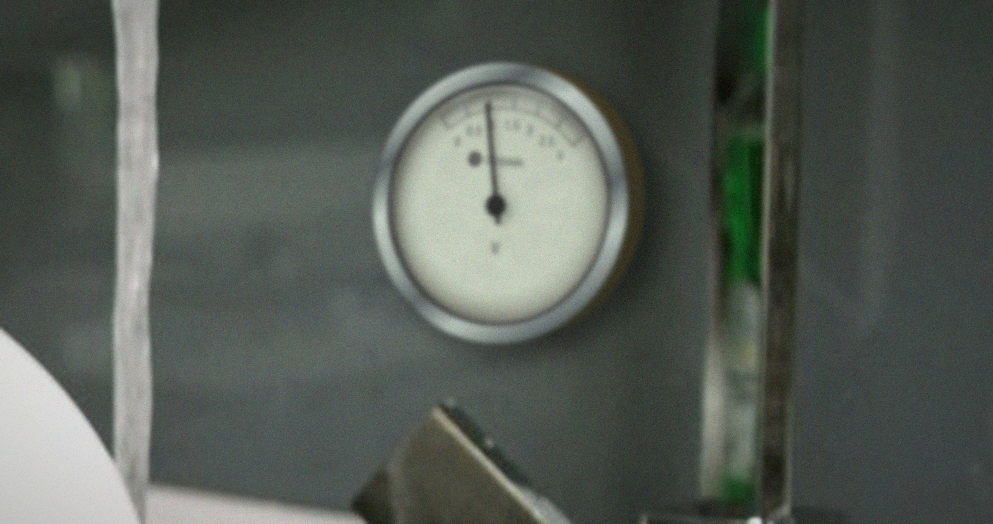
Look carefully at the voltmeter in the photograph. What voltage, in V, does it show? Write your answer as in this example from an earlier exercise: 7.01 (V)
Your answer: 1 (V)
